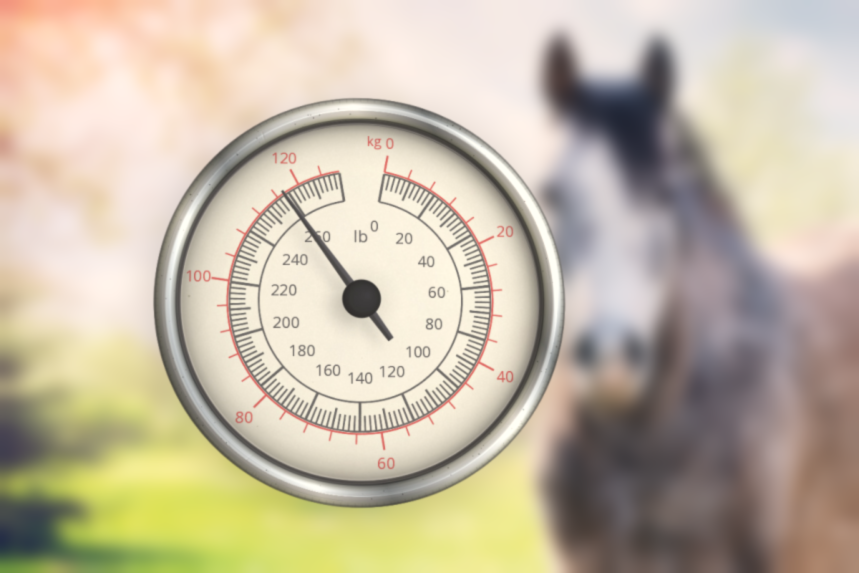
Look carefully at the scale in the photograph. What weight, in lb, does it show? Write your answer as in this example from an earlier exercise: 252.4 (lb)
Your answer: 258 (lb)
